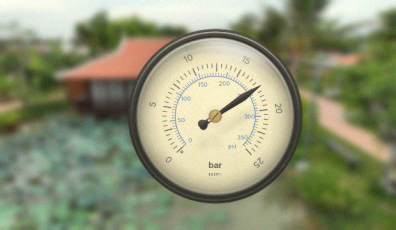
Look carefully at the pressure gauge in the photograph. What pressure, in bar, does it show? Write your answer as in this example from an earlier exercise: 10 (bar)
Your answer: 17.5 (bar)
